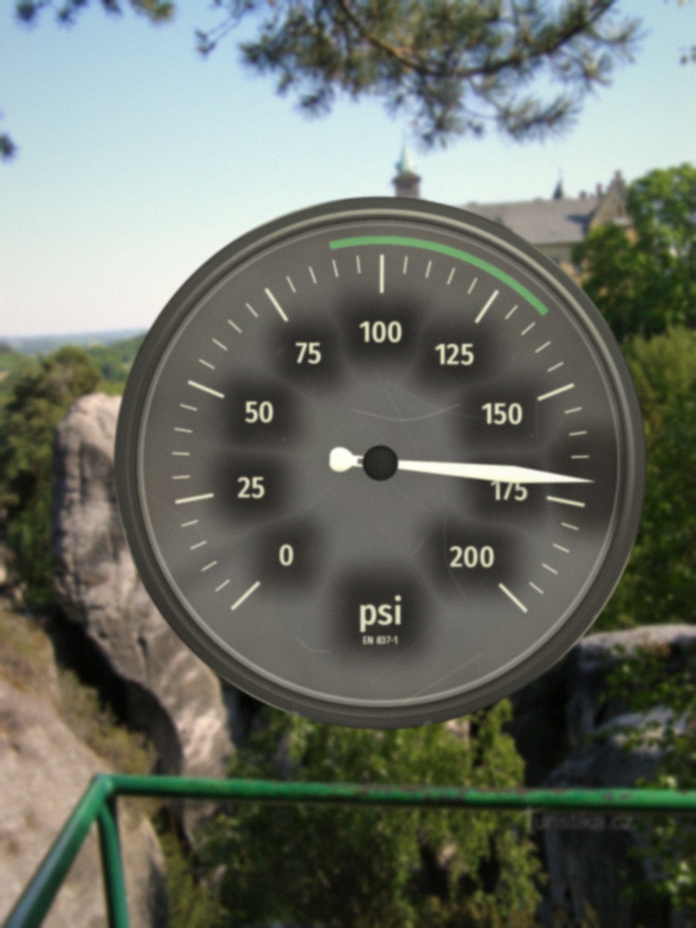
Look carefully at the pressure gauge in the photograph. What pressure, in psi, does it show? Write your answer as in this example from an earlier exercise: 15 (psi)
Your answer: 170 (psi)
